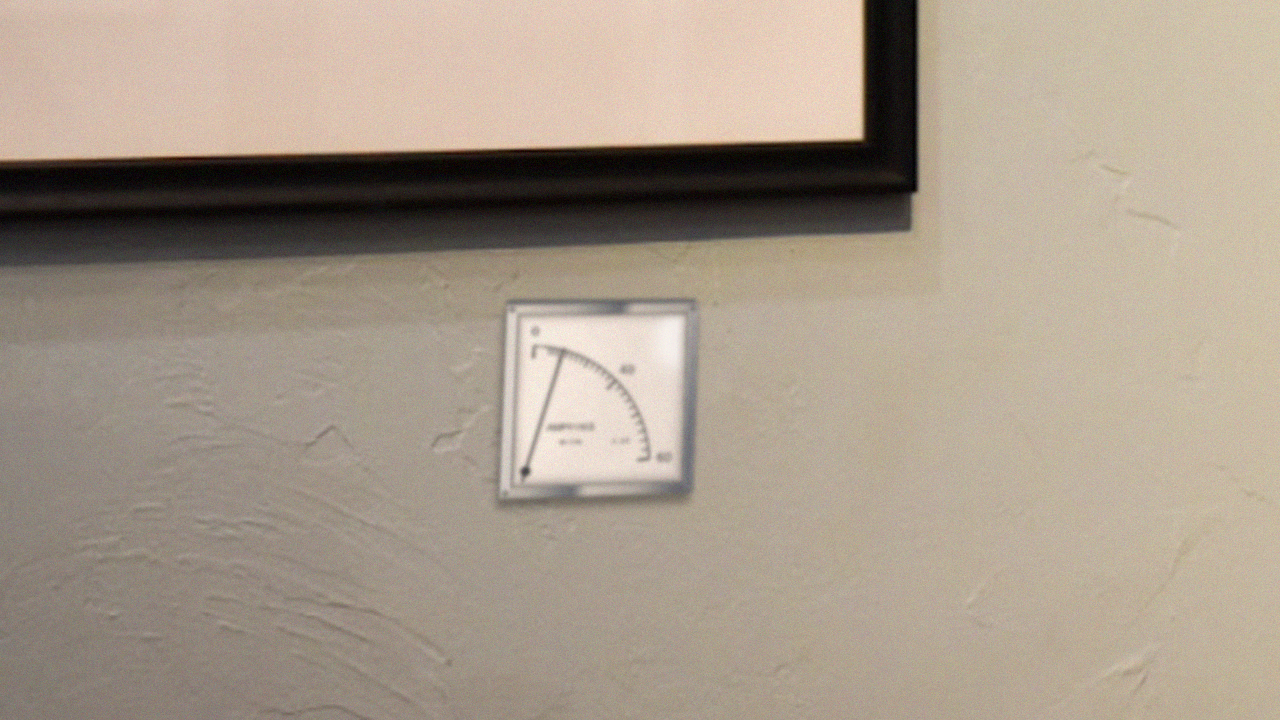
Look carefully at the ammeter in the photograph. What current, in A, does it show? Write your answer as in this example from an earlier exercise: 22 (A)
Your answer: 20 (A)
